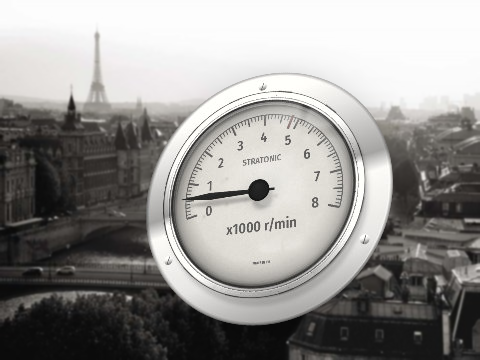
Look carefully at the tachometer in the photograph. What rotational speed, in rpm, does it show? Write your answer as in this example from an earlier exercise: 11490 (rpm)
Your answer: 500 (rpm)
